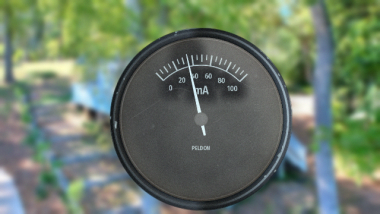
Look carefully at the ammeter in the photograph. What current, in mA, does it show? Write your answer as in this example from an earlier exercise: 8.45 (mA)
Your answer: 35 (mA)
